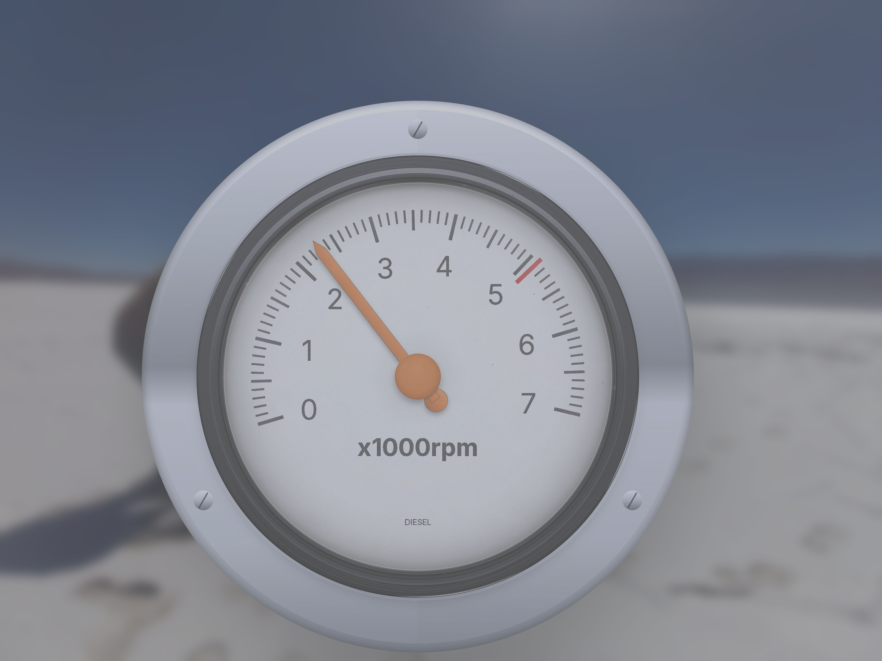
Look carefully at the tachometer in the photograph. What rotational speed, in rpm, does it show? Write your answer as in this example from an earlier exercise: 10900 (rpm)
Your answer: 2300 (rpm)
